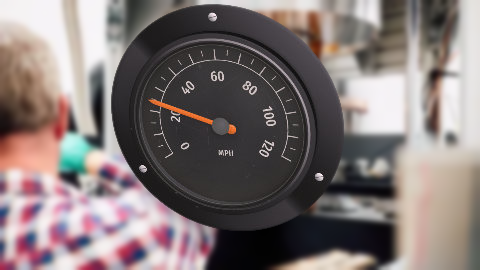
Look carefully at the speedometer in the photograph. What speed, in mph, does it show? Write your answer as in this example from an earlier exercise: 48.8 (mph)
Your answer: 25 (mph)
